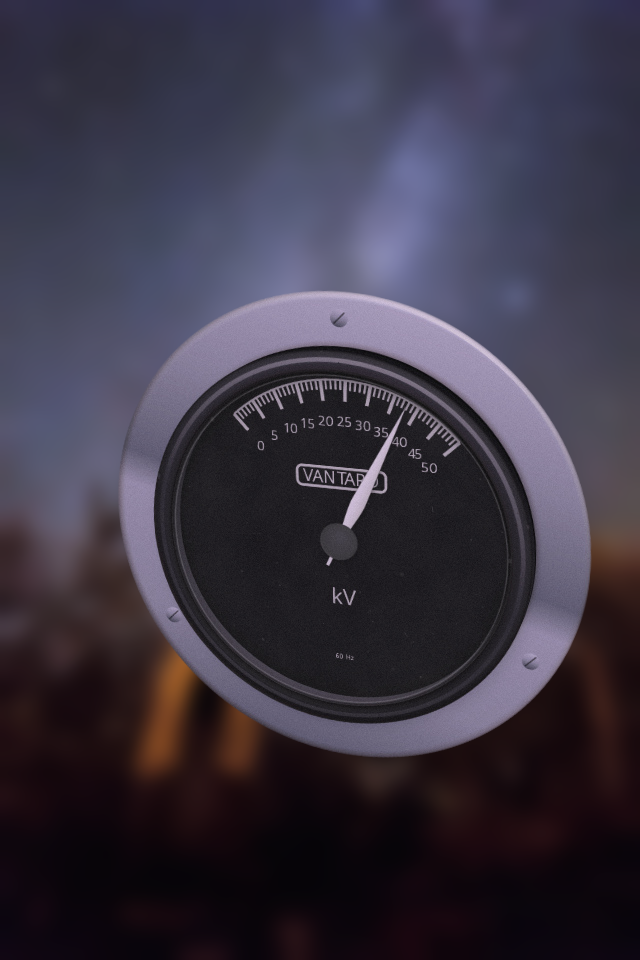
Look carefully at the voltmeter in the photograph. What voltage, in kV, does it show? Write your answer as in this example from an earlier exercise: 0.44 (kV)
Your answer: 38 (kV)
